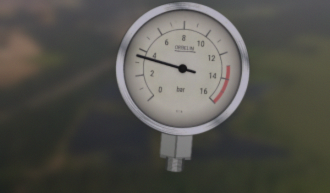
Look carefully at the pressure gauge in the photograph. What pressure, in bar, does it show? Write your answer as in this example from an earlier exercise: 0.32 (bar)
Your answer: 3.5 (bar)
